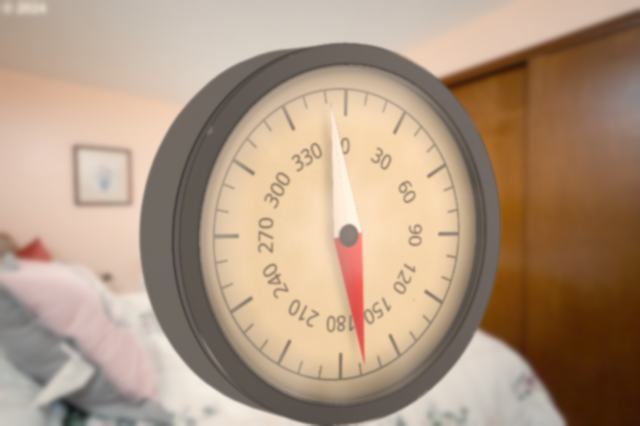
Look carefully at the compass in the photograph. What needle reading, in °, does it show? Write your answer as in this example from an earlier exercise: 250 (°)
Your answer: 170 (°)
